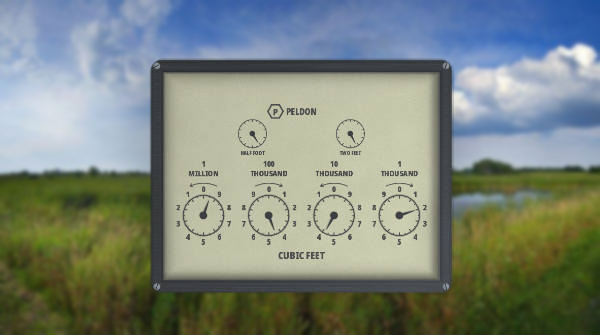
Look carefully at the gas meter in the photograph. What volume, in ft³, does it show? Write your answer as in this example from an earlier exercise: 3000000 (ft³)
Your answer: 944200 (ft³)
